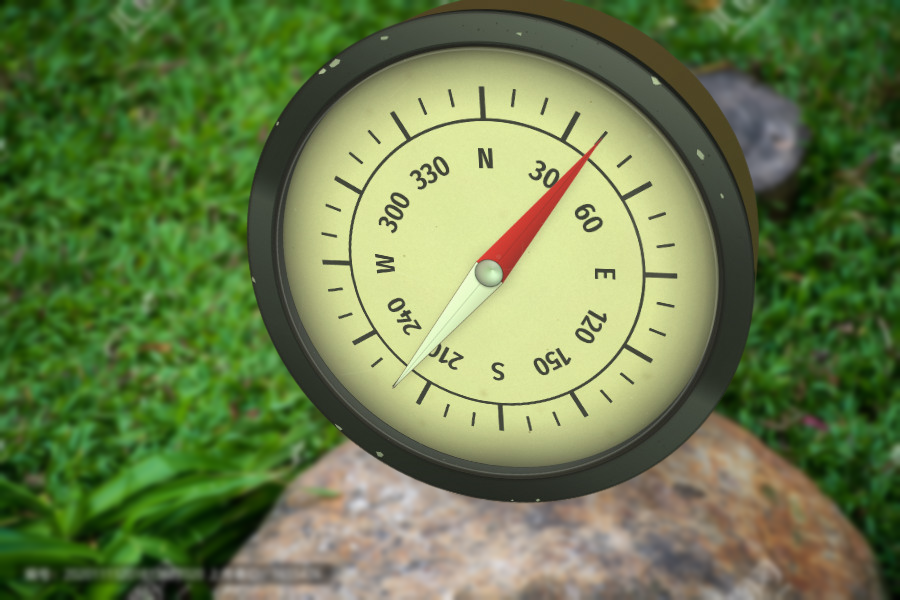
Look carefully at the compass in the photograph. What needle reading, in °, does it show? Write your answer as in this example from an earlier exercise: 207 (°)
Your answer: 40 (°)
